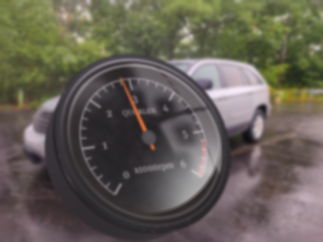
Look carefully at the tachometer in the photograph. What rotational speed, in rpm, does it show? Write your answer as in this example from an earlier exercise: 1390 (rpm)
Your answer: 2800 (rpm)
